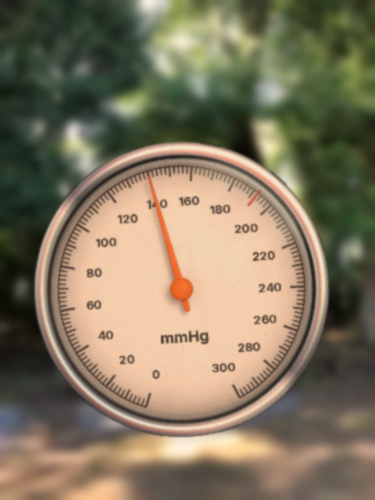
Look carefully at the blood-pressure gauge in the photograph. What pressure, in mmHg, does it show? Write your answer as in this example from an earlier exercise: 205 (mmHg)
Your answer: 140 (mmHg)
